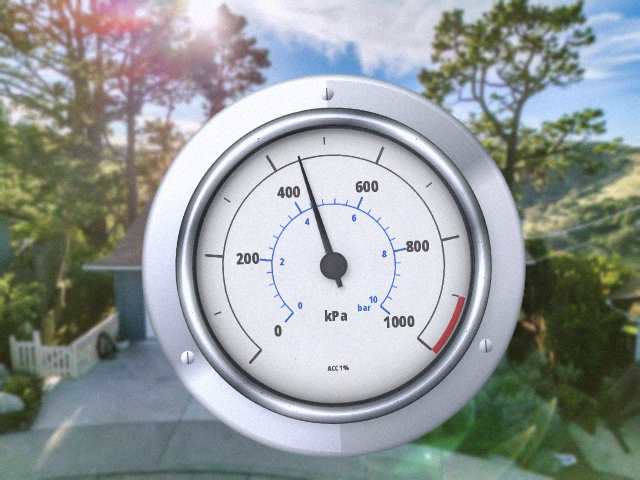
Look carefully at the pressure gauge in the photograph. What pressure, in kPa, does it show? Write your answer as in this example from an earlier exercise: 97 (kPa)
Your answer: 450 (kPa)
